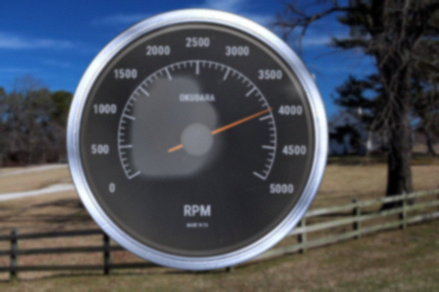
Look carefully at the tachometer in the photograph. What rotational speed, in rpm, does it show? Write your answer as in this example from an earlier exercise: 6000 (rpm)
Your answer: 3900 (rpm)
